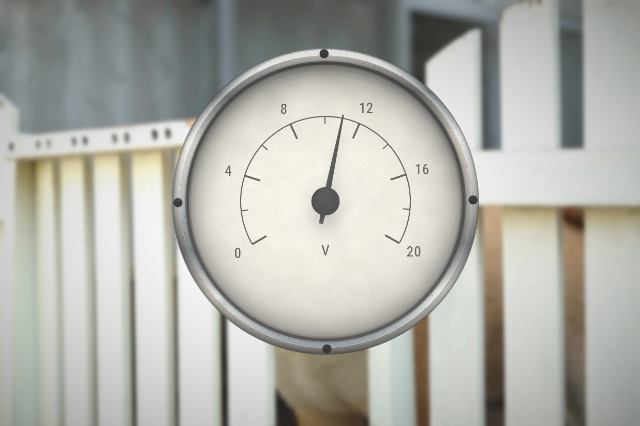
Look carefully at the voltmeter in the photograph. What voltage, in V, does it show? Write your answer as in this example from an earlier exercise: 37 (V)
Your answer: 11 (V)
